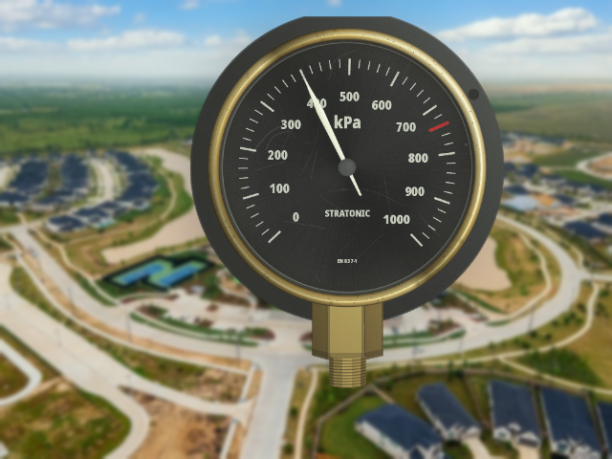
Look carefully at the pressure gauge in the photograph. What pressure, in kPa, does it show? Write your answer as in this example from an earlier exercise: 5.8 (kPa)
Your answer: 400 (kPa)
